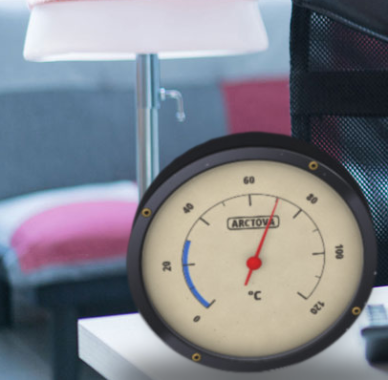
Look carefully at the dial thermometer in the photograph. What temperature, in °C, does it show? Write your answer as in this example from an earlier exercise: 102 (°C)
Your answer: 70 (°C)
